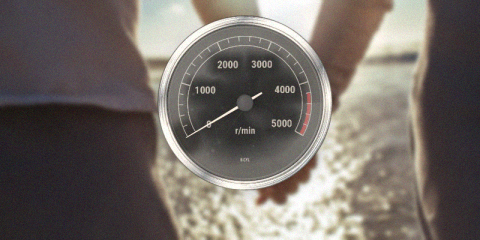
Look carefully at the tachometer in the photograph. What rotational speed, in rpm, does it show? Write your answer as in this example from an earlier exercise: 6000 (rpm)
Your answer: 0 (rpm)
